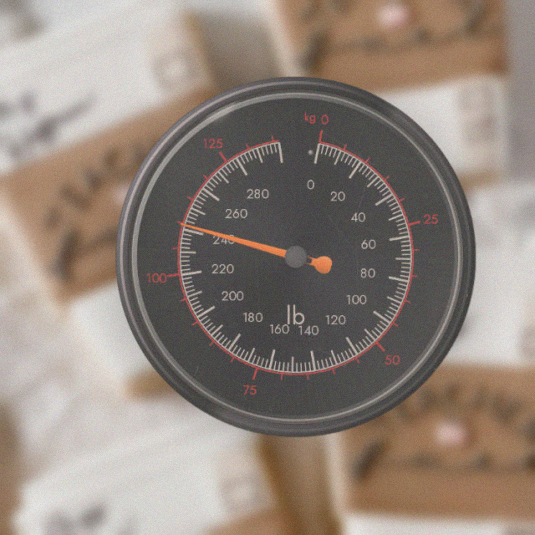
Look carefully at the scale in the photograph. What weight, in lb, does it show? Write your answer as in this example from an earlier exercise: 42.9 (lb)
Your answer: 242 (lb)
